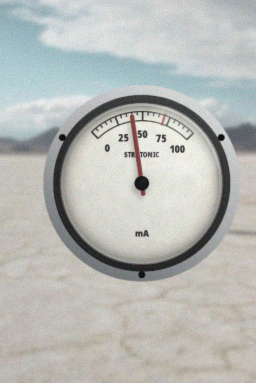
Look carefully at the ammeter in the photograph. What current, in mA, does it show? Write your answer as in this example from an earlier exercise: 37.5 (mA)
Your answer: 40 (mA)
